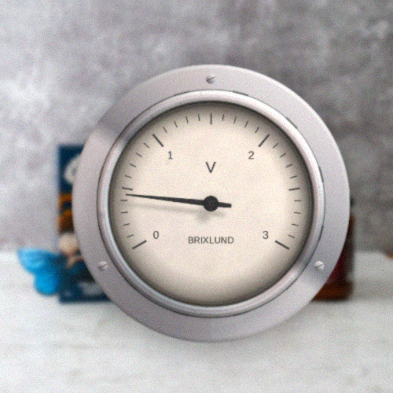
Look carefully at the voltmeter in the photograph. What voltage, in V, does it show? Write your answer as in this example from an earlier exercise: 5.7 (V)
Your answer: 0.45 (V)
